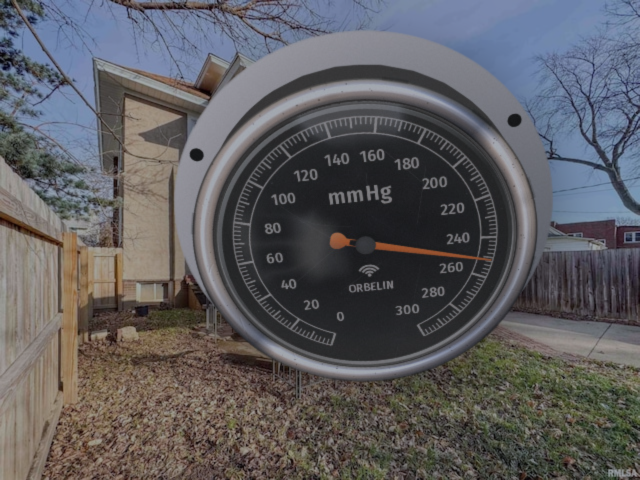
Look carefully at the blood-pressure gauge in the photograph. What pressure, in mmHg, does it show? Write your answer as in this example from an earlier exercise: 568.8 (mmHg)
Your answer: 250 (mmHg)
